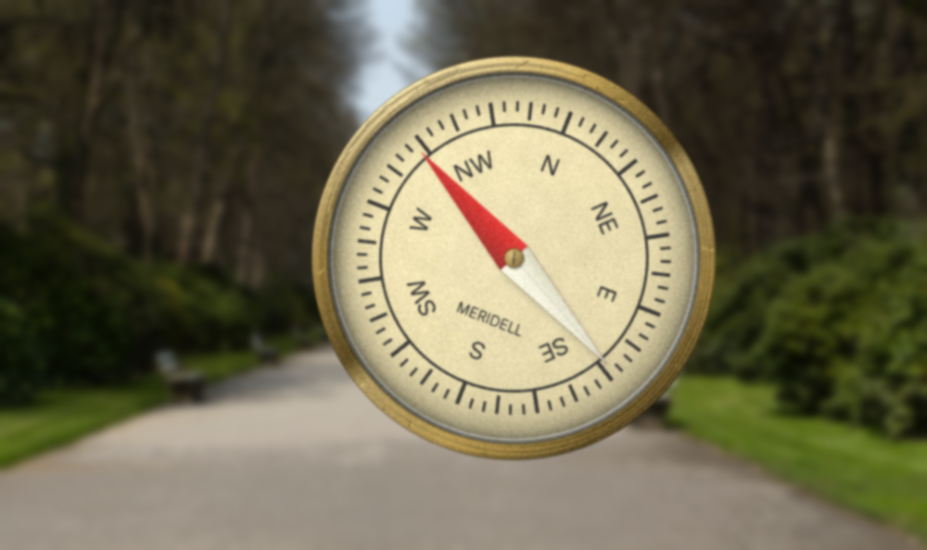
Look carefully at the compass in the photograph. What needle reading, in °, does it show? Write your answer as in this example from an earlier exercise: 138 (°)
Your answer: 297.5 (°)
